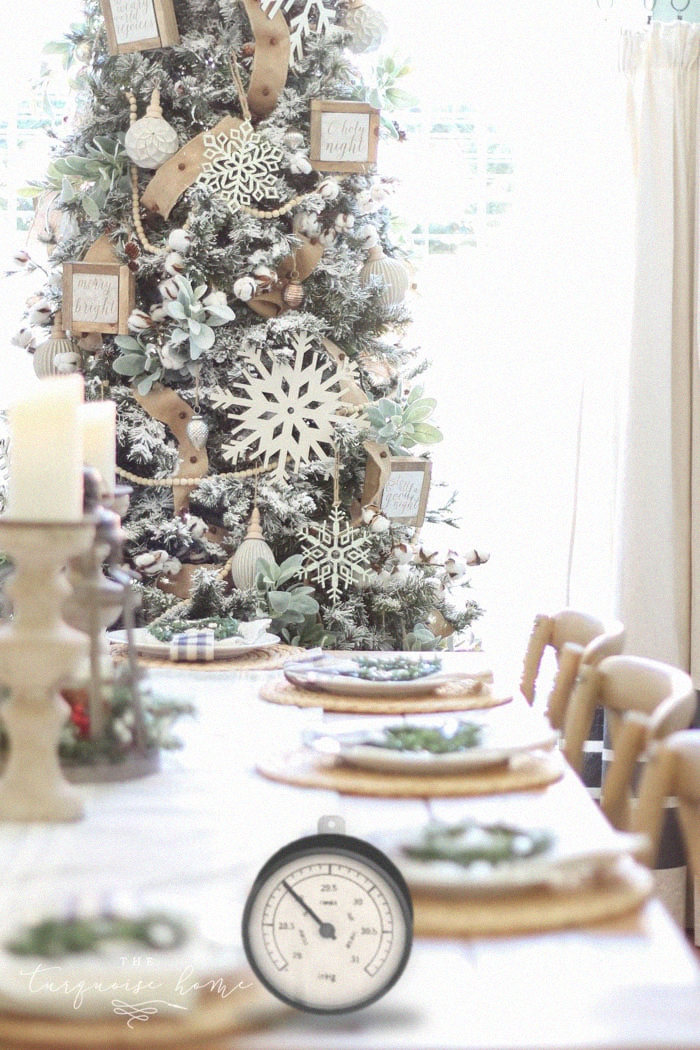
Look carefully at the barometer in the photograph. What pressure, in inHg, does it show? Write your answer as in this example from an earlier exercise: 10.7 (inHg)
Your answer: 29 (inHg)
